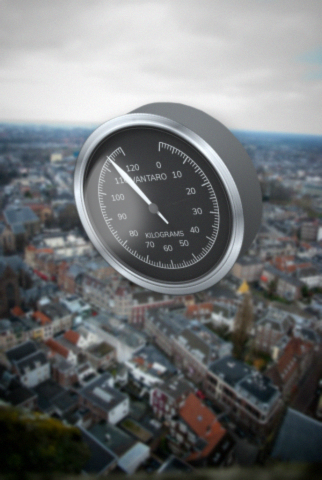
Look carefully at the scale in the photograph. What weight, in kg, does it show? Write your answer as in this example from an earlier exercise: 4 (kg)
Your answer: 115 (kg)
